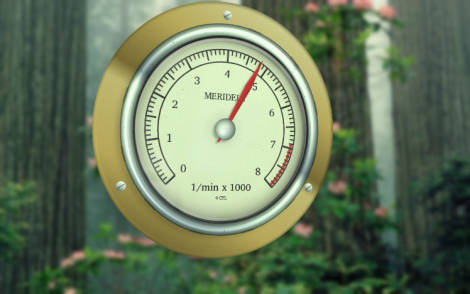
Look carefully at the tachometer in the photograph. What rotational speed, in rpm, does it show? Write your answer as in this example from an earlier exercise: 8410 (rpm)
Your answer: 4800 (rpm)
